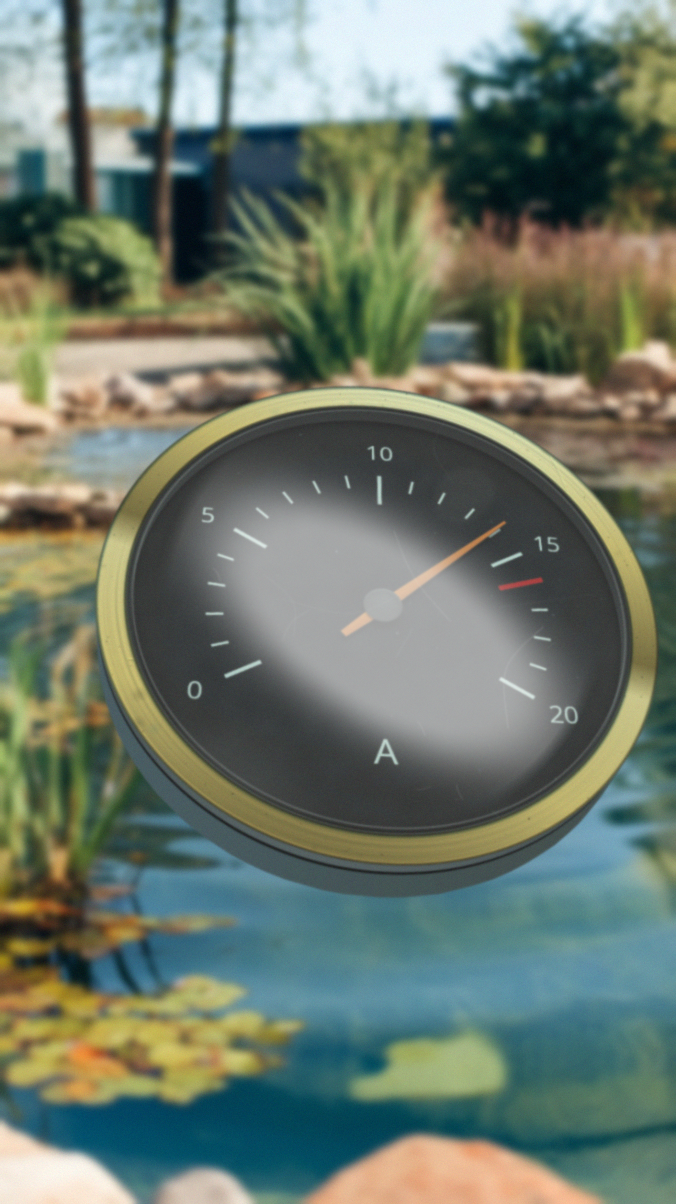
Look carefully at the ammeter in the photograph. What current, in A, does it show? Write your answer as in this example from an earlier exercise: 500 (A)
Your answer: 14 (A)
